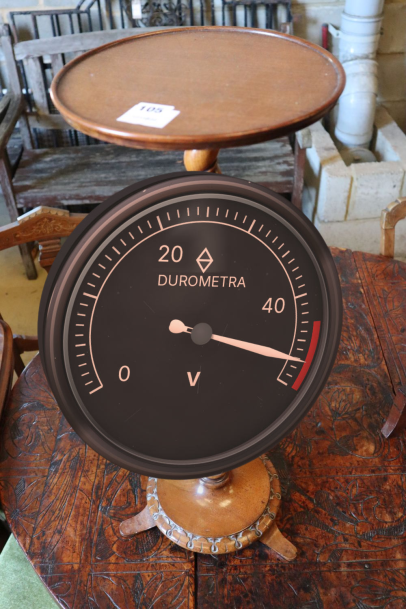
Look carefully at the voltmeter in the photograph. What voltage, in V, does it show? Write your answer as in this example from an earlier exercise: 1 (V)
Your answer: 47 (V)
